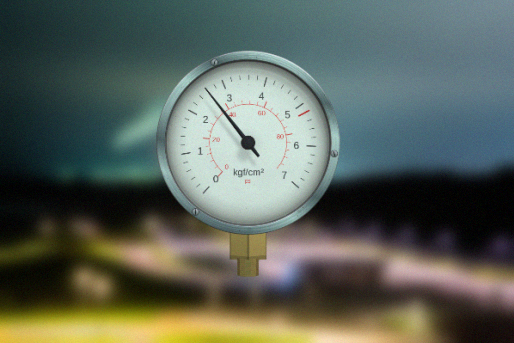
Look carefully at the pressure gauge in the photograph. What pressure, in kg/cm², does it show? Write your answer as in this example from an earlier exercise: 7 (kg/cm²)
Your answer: 2.6 (kg/cm²)
